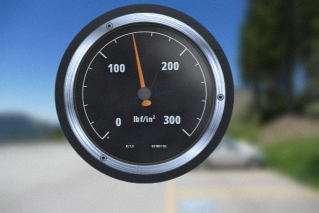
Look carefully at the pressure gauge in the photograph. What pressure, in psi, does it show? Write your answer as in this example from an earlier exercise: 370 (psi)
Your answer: 140 (psi)
